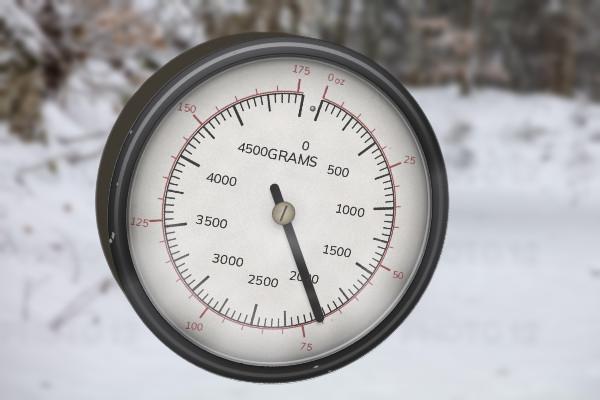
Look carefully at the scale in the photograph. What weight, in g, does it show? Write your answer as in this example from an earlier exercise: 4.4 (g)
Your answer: 2000 (g)
